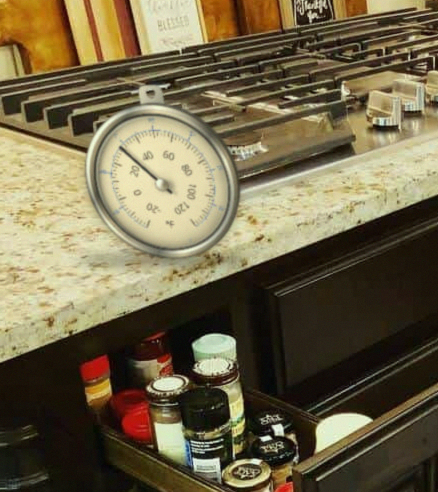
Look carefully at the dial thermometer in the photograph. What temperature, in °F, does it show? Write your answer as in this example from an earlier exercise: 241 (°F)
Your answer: 30 (°F)
